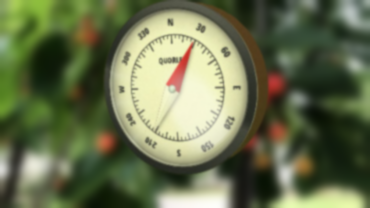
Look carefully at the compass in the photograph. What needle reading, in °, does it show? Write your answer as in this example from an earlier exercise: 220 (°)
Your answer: 30 (°)
